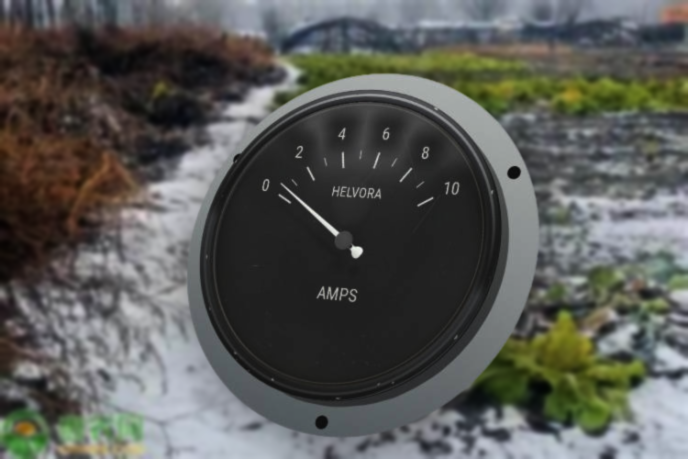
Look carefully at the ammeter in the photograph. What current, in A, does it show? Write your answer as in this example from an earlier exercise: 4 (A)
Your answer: 0.5 (A)
